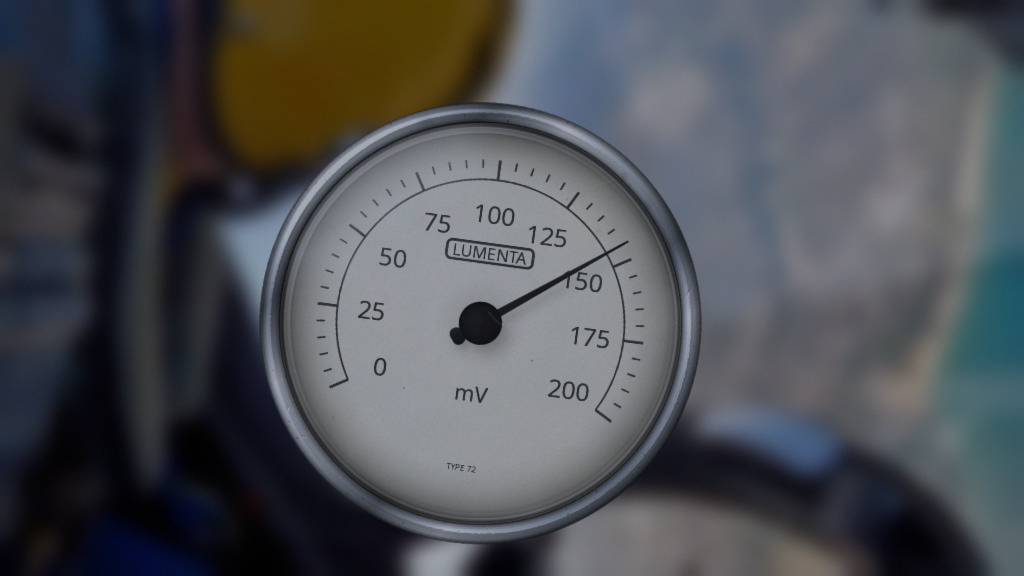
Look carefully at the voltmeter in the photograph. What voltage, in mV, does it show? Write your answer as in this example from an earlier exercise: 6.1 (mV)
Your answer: 145 (mV)
